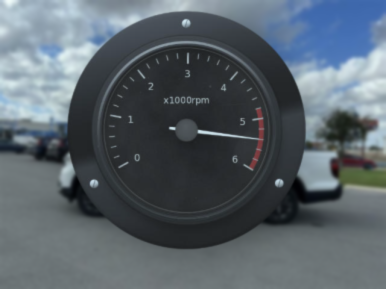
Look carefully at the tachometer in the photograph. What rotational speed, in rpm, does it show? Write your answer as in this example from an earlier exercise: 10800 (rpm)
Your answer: 5400 (rpm)
